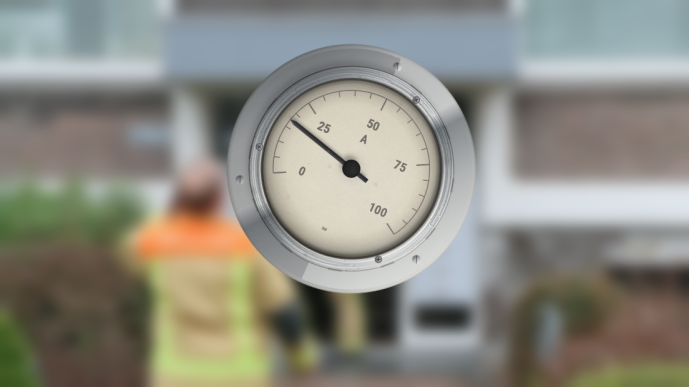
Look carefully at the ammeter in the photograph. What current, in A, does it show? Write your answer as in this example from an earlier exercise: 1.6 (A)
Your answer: 17.5 (A)
